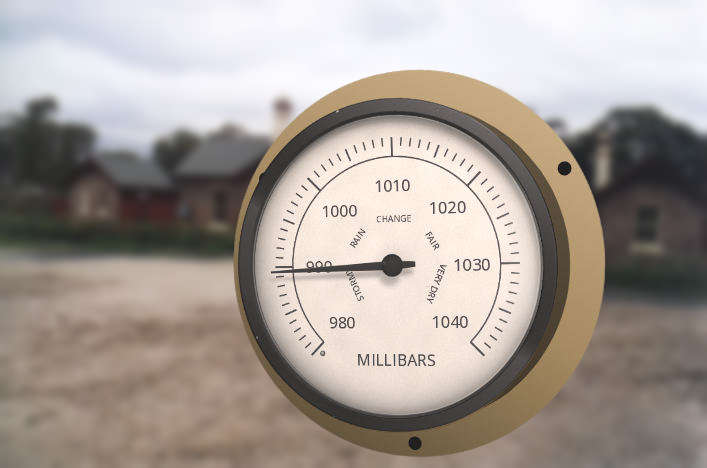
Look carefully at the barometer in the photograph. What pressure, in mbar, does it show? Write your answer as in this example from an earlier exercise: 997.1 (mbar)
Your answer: 989.5 (mbar)
